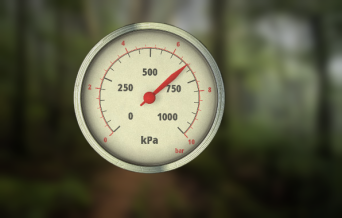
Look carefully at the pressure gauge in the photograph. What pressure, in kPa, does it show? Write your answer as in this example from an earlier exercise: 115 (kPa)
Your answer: 675 (kPa)
